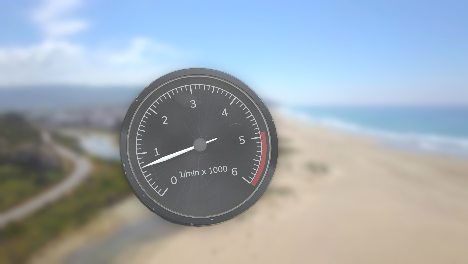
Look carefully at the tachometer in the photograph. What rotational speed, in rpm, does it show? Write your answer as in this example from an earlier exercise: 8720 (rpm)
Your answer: 700 (rpm)
